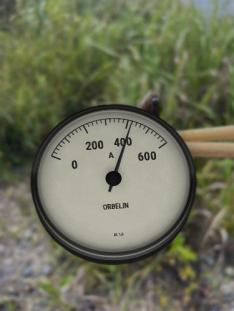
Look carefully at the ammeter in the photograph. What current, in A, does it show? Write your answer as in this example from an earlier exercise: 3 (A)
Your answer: 420 (A)
